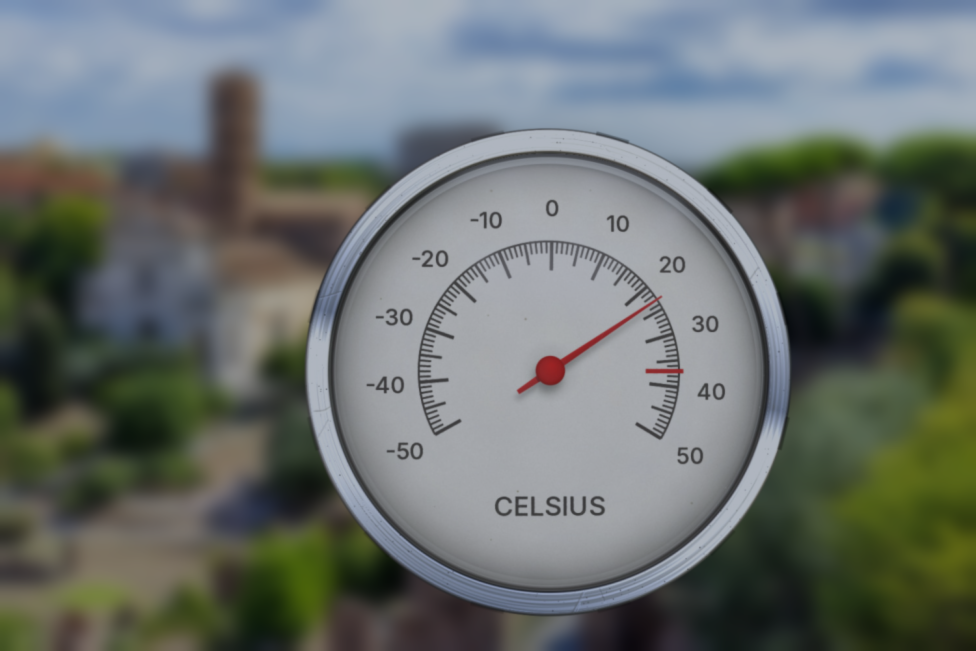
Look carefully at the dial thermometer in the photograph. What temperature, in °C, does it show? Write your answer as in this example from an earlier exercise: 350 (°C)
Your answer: 23 (°C)
